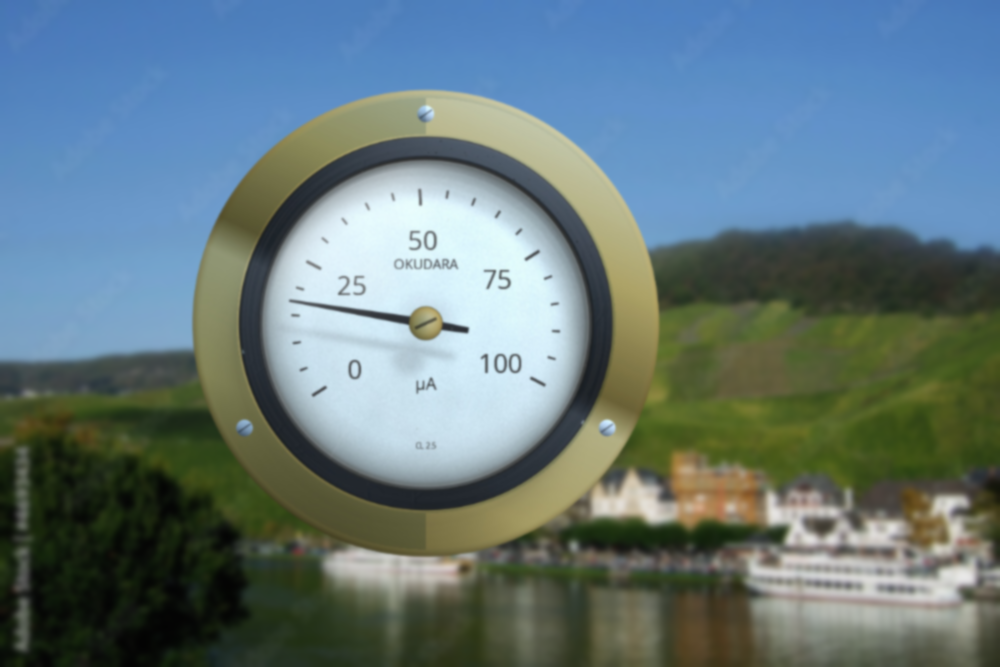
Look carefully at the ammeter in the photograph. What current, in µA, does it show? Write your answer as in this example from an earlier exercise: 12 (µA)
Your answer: 17.5 (µA)
